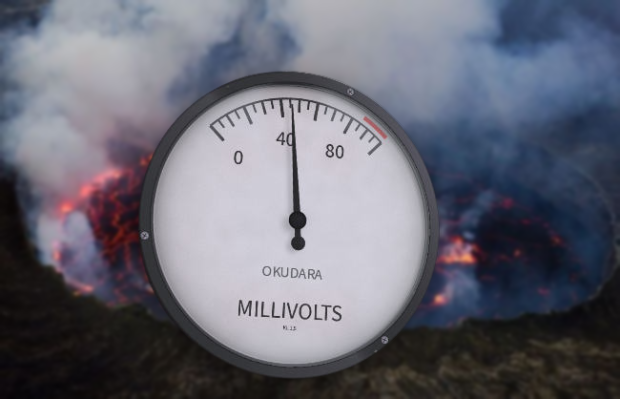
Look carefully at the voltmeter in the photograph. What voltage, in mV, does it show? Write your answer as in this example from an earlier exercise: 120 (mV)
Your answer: 45 (mV)
